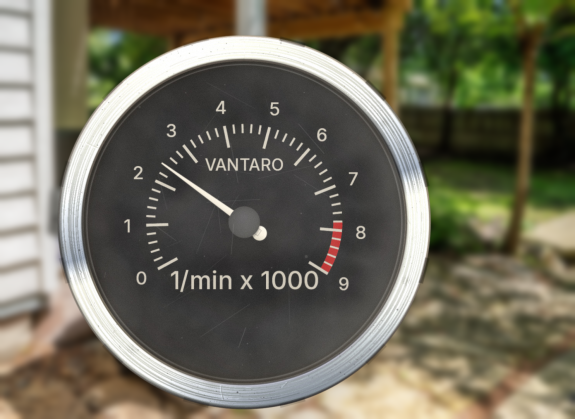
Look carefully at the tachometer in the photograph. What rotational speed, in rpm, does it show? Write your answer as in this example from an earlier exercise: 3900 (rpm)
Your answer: 2400 (rpm)
